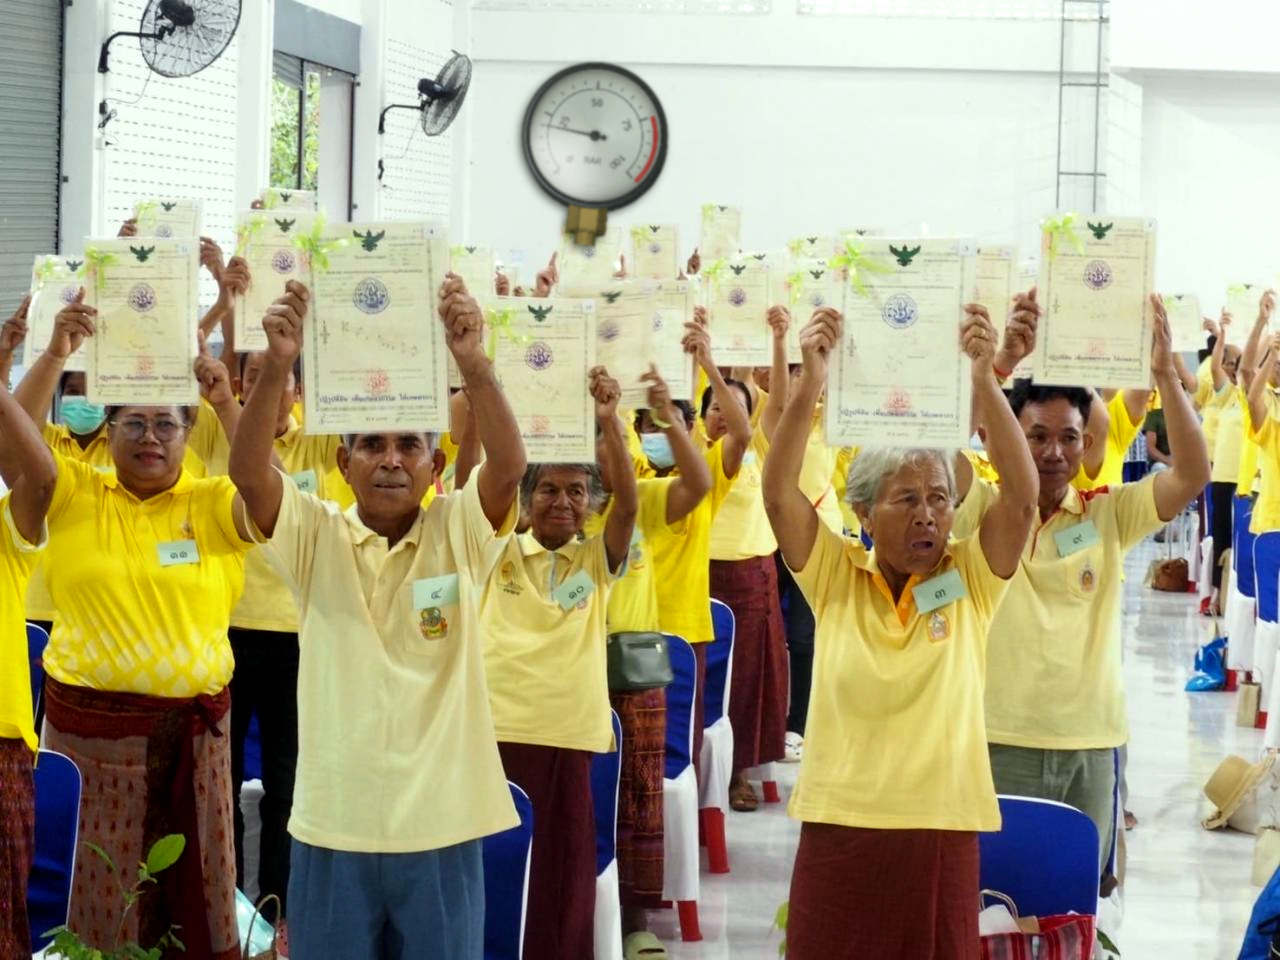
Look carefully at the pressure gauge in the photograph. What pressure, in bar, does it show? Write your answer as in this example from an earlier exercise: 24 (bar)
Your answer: 20 (bar)
